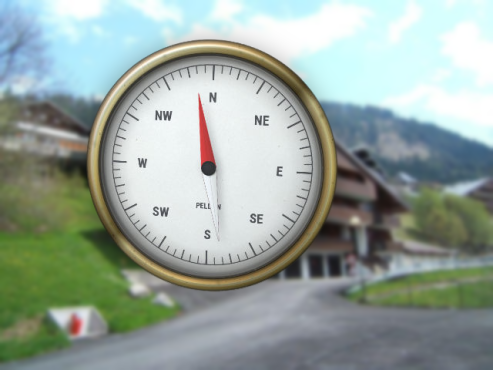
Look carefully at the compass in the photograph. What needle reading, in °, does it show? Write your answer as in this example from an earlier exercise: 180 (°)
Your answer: 350 (°)
